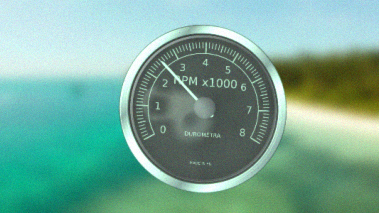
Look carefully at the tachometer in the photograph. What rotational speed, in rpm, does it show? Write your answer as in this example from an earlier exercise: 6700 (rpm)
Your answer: 2500 (rpm)
